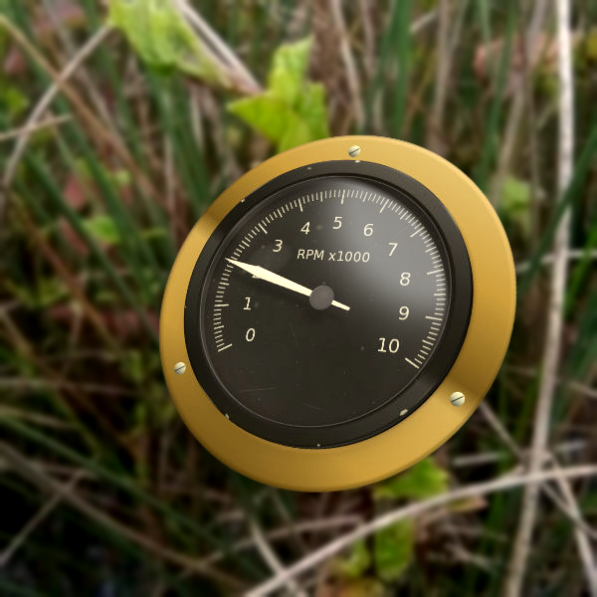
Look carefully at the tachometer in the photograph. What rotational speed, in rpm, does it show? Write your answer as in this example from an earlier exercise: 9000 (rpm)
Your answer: 2000 (rpm)
